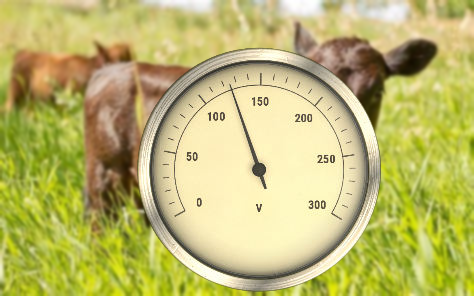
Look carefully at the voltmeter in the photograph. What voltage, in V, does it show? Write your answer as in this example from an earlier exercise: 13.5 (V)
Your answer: 125 (V)
